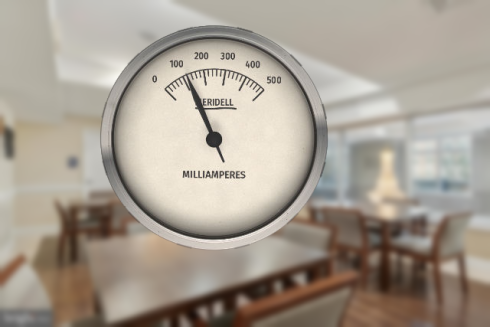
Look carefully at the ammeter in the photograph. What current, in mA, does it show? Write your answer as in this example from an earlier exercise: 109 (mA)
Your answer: 120 (mA)
